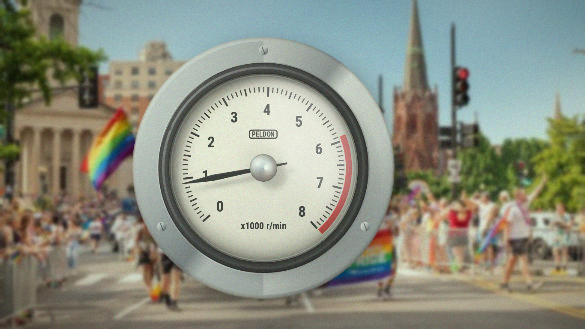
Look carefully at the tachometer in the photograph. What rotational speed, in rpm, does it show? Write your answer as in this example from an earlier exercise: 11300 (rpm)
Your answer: 900 (rpm)
